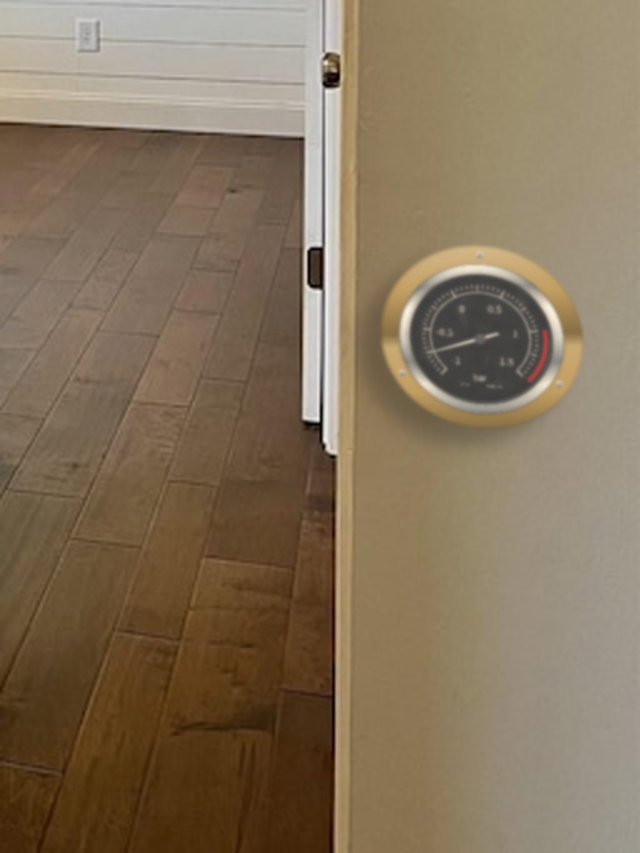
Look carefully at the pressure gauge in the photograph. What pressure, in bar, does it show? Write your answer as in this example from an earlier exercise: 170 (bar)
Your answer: -0.75 (bar)
